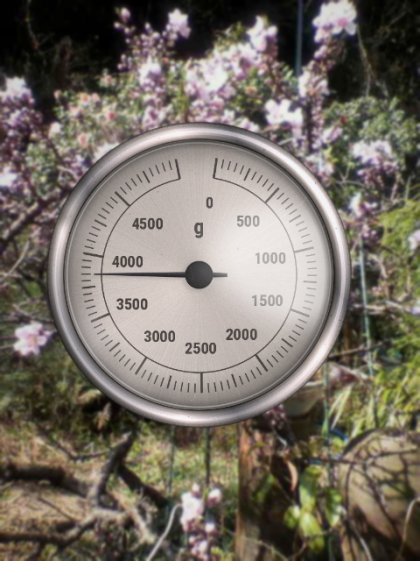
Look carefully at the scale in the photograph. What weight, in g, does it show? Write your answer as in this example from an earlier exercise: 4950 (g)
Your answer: 3850 (g)
